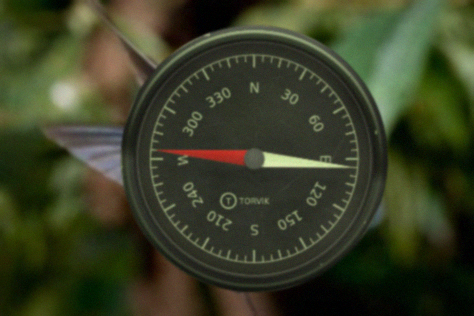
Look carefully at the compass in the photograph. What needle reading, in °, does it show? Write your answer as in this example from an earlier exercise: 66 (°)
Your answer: 275 (°)
